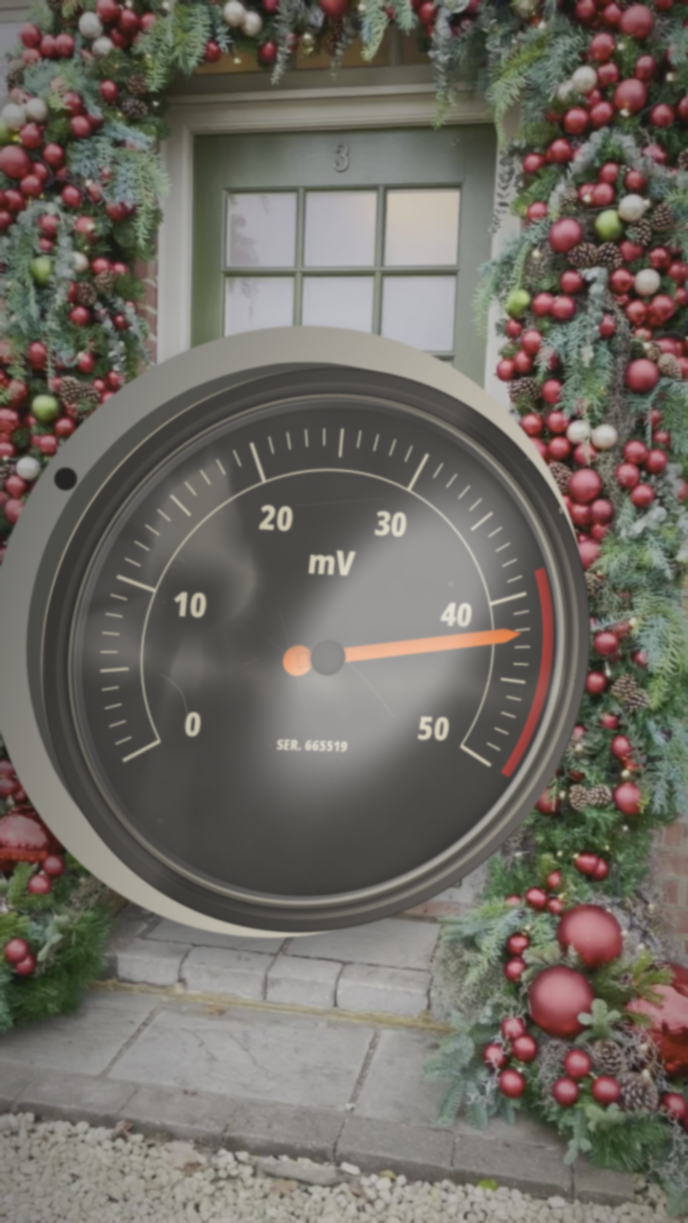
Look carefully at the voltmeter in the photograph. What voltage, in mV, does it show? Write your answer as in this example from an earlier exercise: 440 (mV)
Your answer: 42 (mV)
